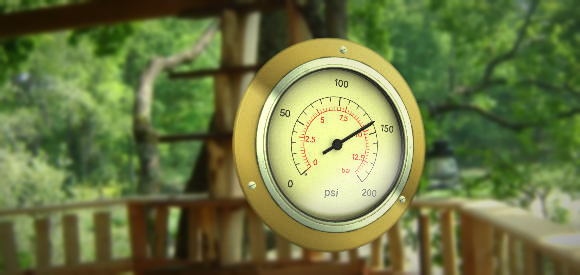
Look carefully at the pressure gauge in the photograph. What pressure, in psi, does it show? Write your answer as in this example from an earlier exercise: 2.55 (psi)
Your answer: 140 (psi)
